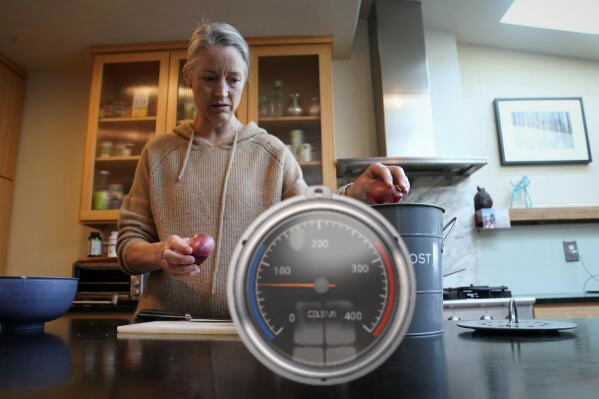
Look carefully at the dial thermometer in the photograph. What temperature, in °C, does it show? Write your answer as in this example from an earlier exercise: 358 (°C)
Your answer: 70 (°C)
